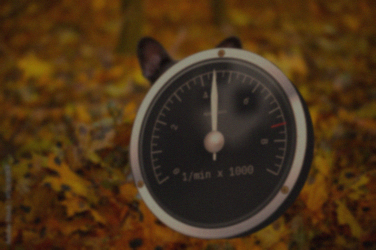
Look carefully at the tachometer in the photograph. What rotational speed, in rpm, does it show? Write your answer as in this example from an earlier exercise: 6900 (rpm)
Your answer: 4500 (rpm)
